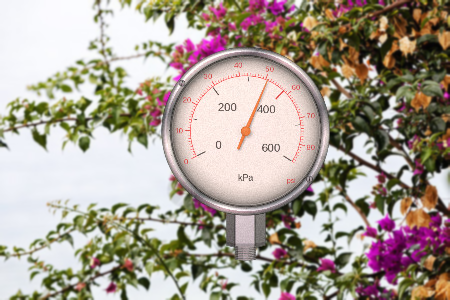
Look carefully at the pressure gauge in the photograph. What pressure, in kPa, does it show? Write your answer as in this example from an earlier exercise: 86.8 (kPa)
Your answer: 350 (kPa)
